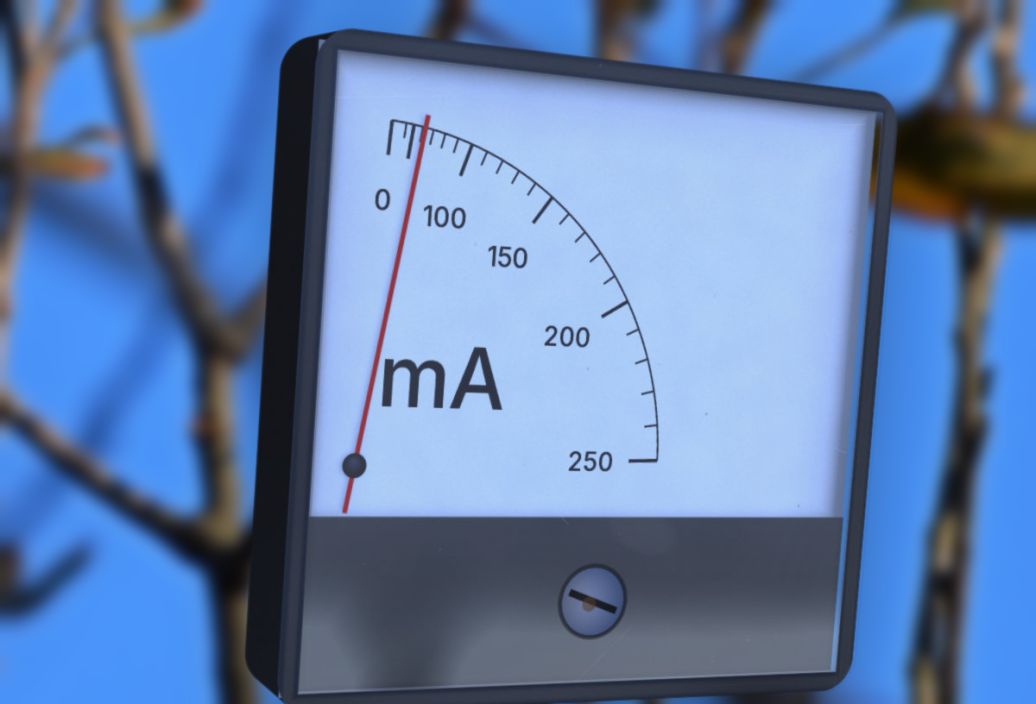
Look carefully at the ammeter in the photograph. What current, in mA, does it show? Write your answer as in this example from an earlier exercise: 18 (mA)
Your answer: 60 (mA)
